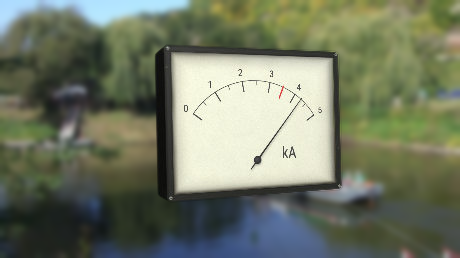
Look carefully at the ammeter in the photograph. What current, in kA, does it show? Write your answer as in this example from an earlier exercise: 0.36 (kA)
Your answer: 4.25 (kA)
